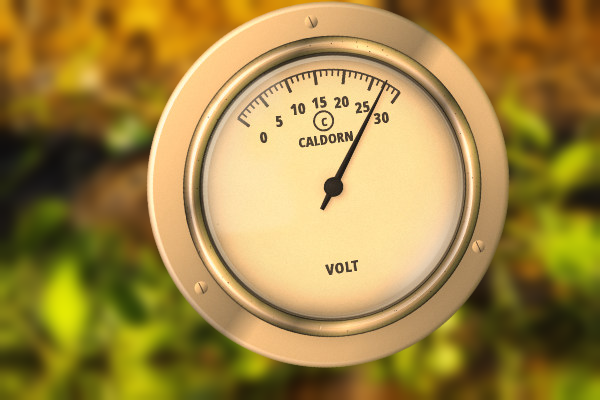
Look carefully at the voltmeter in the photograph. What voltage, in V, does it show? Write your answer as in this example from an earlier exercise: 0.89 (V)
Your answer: 27 (V)
